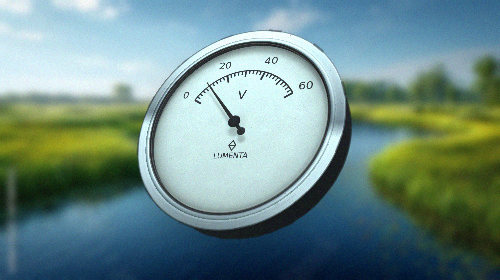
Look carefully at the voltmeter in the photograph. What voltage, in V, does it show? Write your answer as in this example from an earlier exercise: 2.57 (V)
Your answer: 10 (V)
